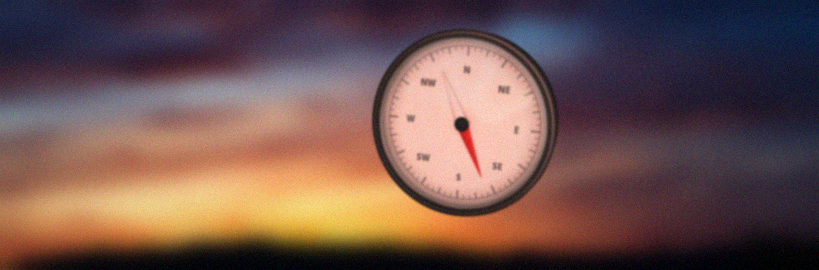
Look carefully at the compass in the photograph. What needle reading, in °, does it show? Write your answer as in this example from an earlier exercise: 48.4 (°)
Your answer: 155 (°)
